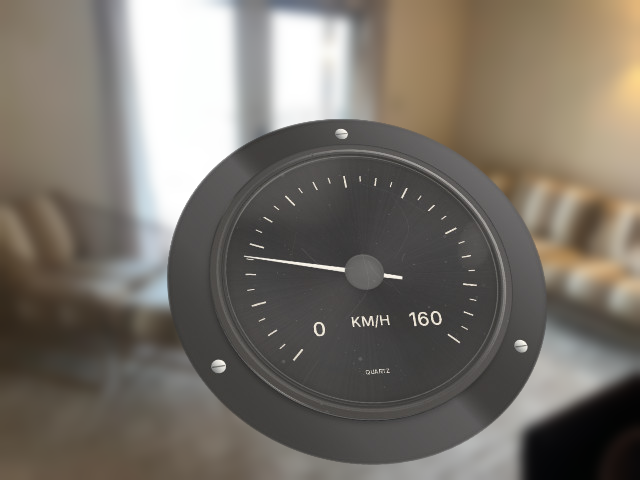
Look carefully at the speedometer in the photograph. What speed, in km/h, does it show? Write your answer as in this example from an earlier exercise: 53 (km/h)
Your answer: 35 (km/h)
